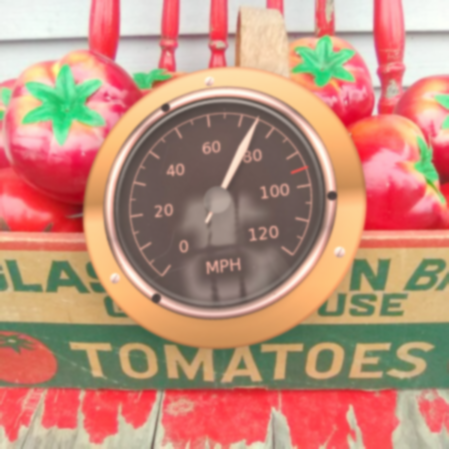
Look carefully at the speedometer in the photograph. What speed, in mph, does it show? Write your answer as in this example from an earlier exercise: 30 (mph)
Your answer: 75 (mph)
